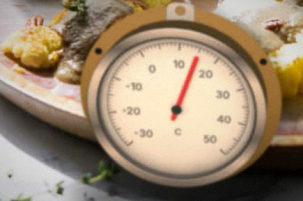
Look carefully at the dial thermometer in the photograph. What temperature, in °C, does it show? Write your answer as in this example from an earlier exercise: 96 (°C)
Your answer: 15 (°C)
